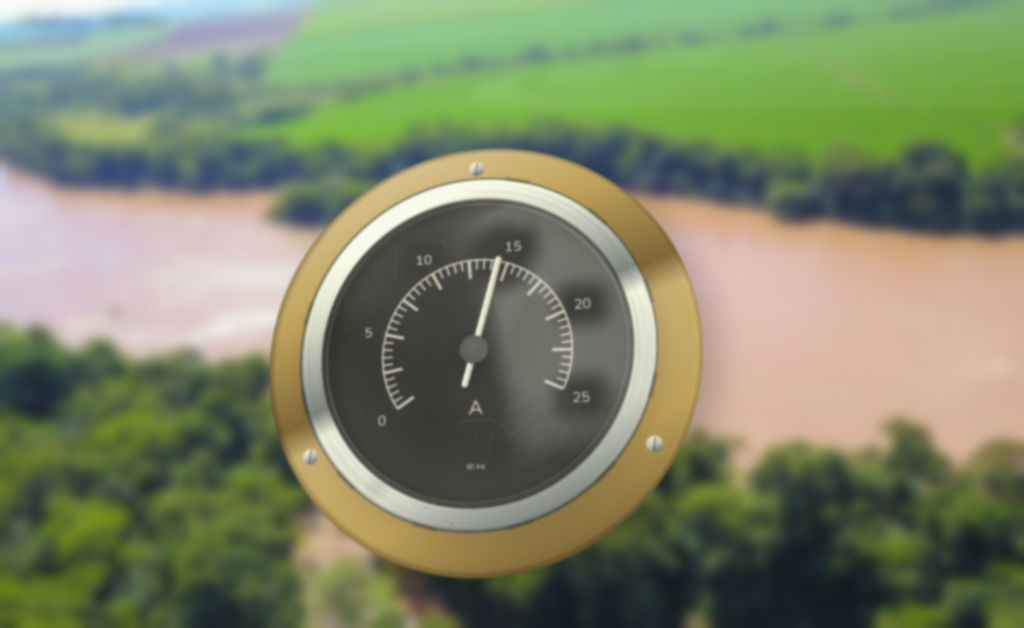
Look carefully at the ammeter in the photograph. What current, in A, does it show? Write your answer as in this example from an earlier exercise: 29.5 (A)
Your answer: 14.5 (A)
